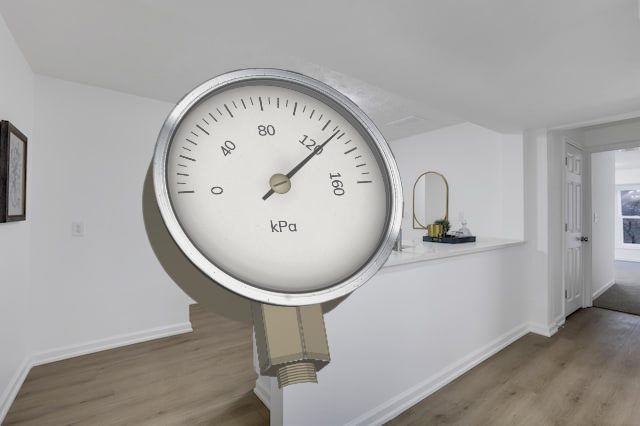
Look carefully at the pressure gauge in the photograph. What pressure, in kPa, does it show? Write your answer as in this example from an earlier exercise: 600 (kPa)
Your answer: 127.5 (kPa)
